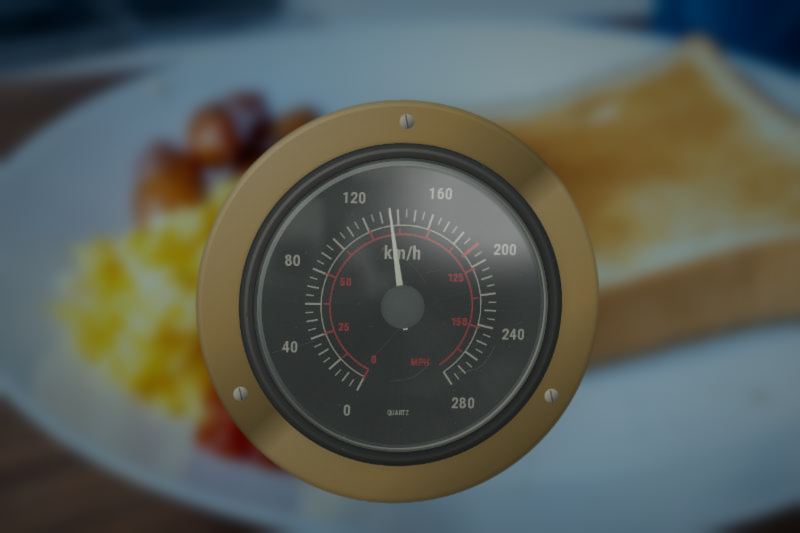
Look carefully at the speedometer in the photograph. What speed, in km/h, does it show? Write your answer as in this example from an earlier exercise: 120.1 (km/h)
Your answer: 135 (km/h)
